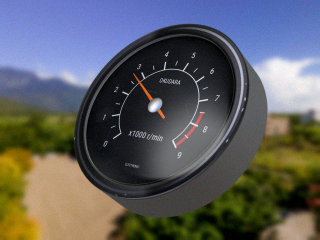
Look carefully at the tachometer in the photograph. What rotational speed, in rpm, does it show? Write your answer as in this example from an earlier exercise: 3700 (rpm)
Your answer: 2750 (rpm)
